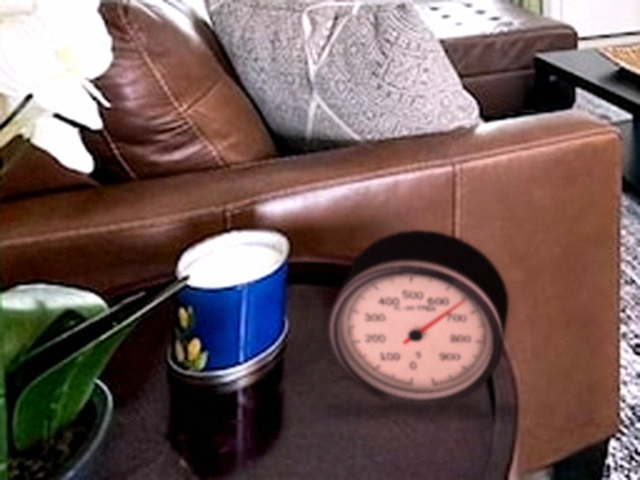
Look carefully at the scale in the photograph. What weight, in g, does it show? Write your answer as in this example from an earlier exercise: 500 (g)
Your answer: 650 (g)
